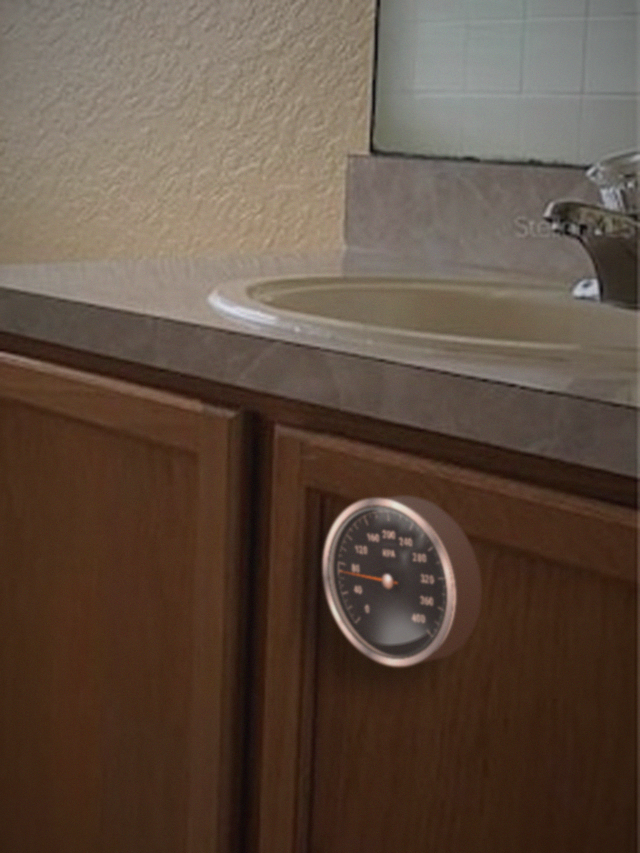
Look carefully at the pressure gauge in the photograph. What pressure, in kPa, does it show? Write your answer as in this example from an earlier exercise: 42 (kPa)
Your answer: 70 (kPa)
